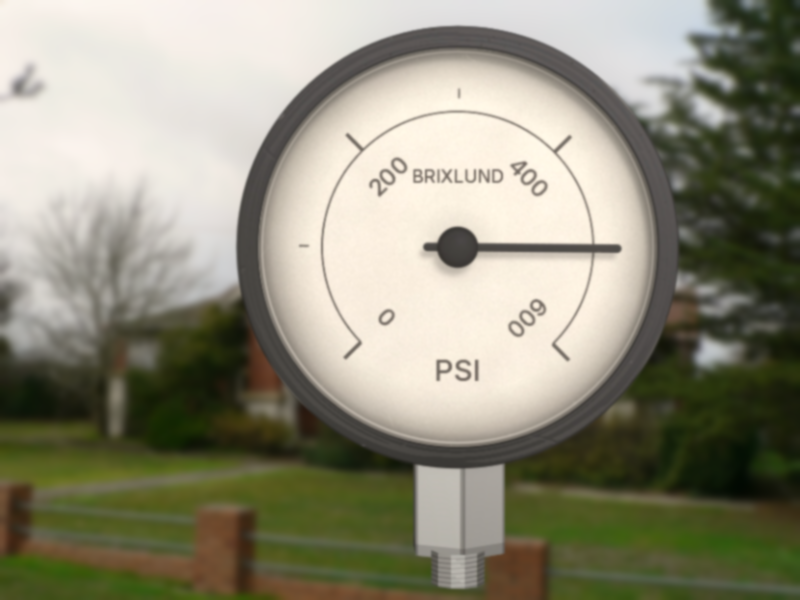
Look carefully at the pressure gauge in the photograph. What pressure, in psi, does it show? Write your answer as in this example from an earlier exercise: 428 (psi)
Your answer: 500 (psi)
